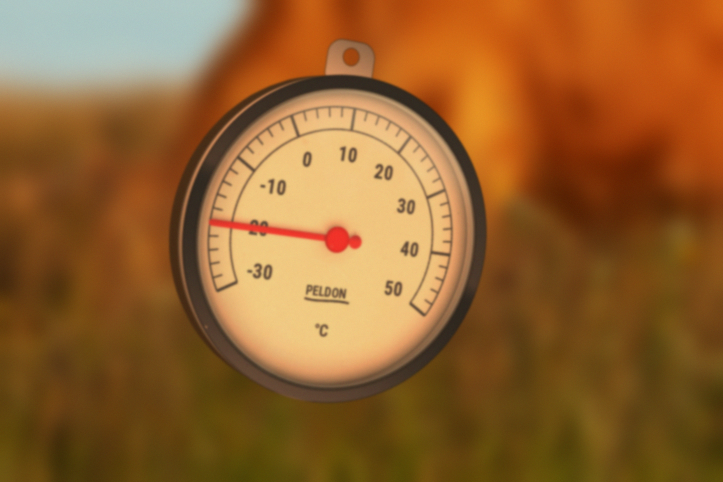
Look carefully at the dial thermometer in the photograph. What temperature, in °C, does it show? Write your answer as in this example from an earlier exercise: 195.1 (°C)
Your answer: -20 (°C)
